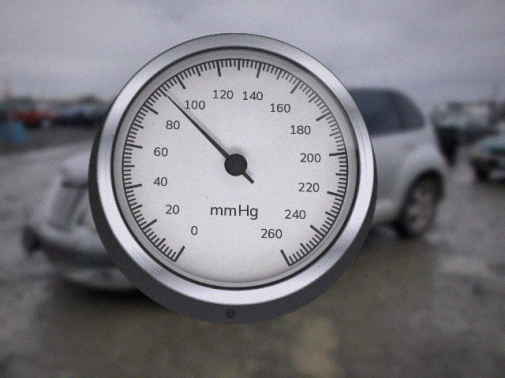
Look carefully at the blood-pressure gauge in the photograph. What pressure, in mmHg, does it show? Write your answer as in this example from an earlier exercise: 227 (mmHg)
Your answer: 90 (mmHg)
